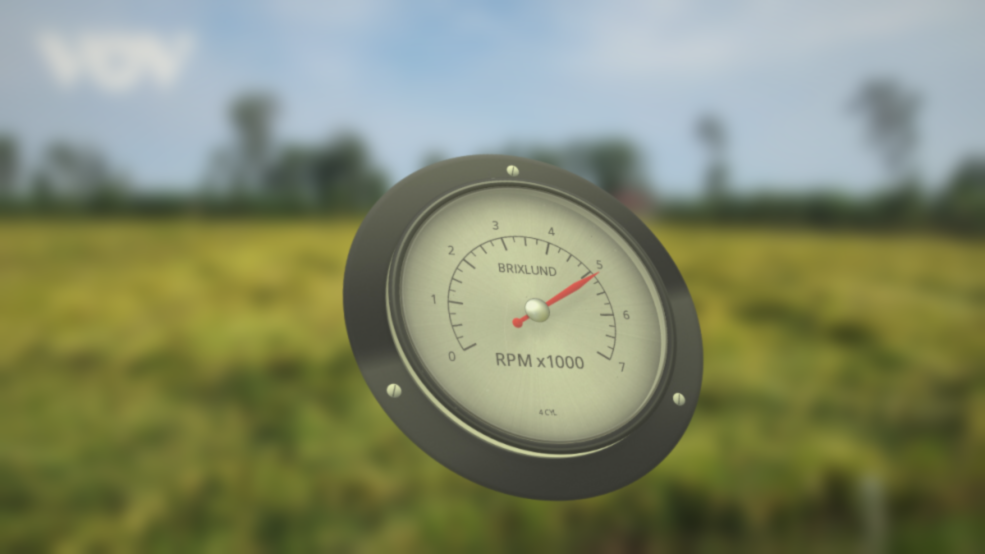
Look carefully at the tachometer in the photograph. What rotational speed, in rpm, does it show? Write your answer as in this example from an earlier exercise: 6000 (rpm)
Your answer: 5125 (rpm)
